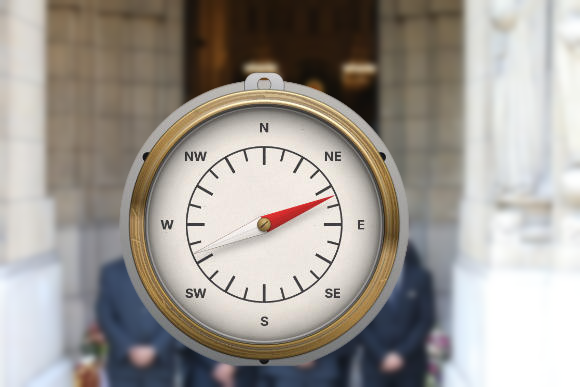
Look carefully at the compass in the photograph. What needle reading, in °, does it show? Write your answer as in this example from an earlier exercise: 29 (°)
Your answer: 67.5 (°)
